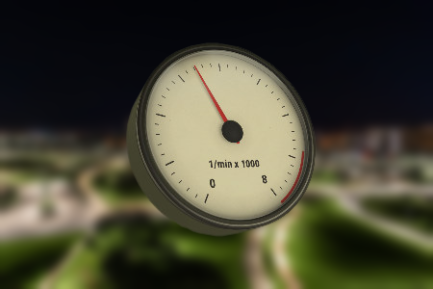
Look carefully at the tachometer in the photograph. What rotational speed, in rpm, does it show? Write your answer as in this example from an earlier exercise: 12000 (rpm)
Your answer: 3400 (rpm)
